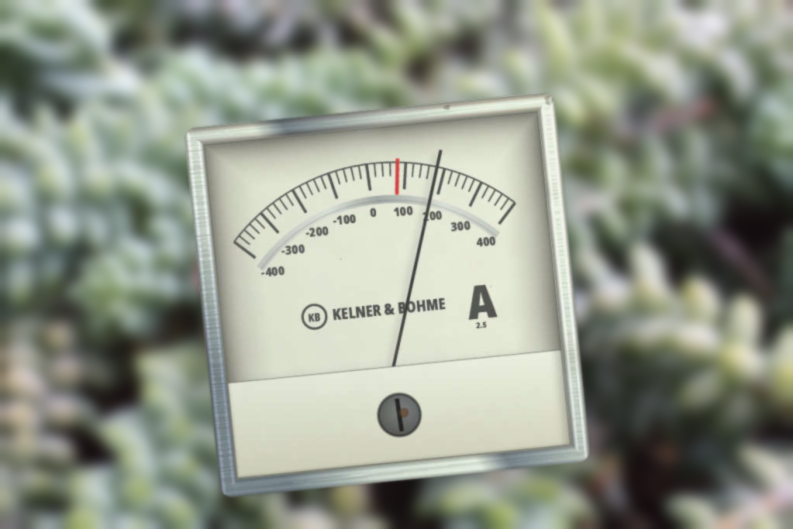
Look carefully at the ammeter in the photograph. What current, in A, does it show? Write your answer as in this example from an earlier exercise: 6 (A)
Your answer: 180 (A)
